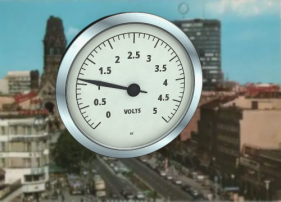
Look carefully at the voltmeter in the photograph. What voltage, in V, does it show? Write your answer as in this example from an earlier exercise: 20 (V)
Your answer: 1.1 (V)
